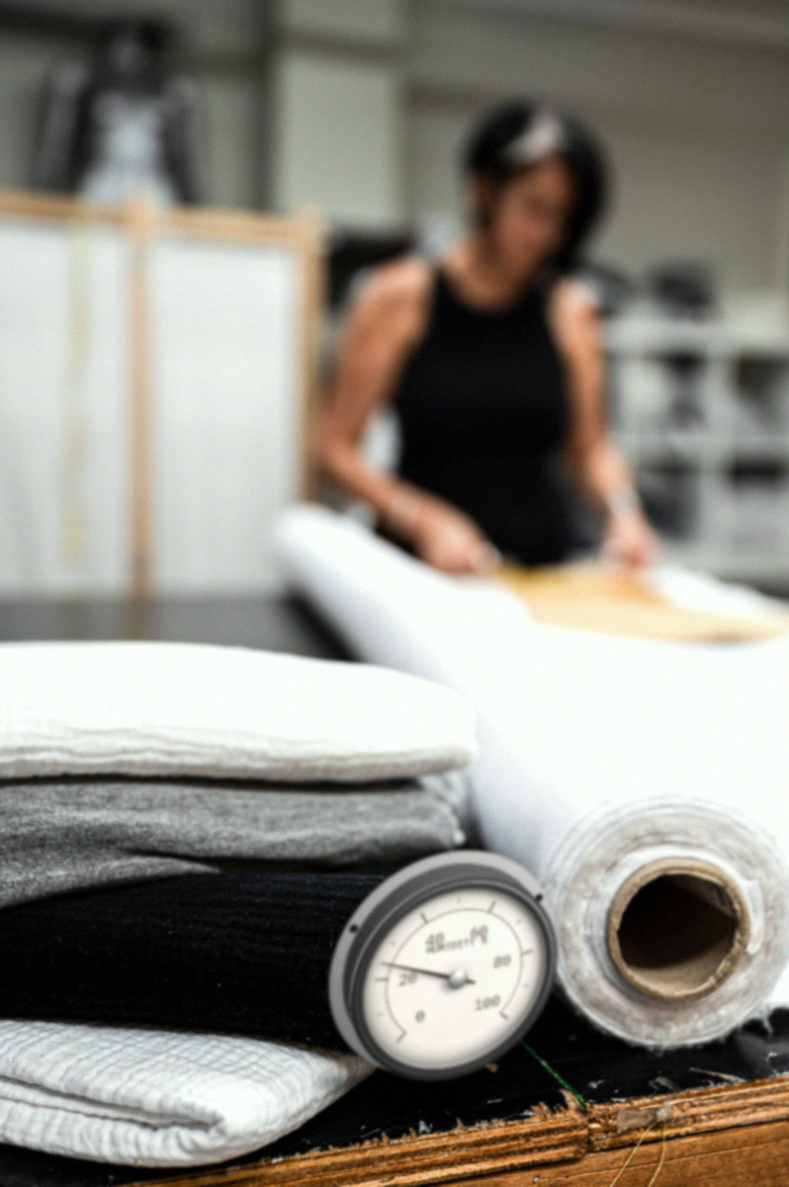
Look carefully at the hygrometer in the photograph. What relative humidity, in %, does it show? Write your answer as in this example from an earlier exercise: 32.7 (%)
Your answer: 25 (%)
